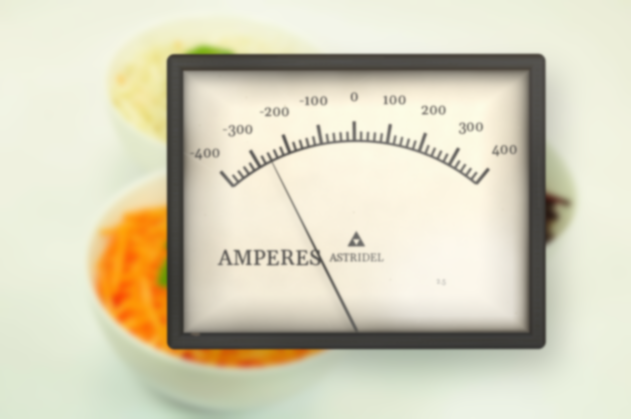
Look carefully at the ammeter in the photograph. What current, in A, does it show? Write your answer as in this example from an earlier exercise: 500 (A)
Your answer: -260 (A)
